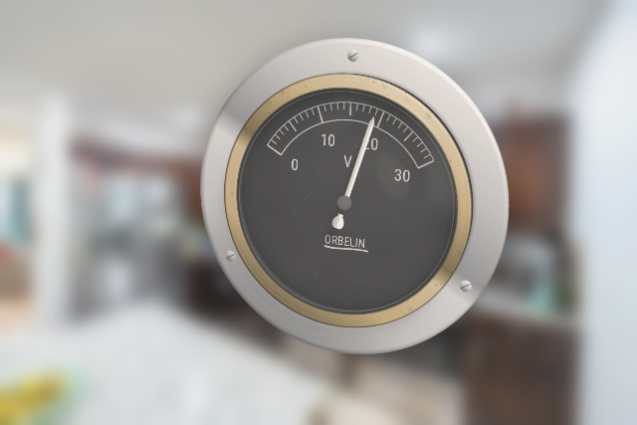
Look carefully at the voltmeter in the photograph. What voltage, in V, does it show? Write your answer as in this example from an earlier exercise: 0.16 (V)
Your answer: 19 (V)
